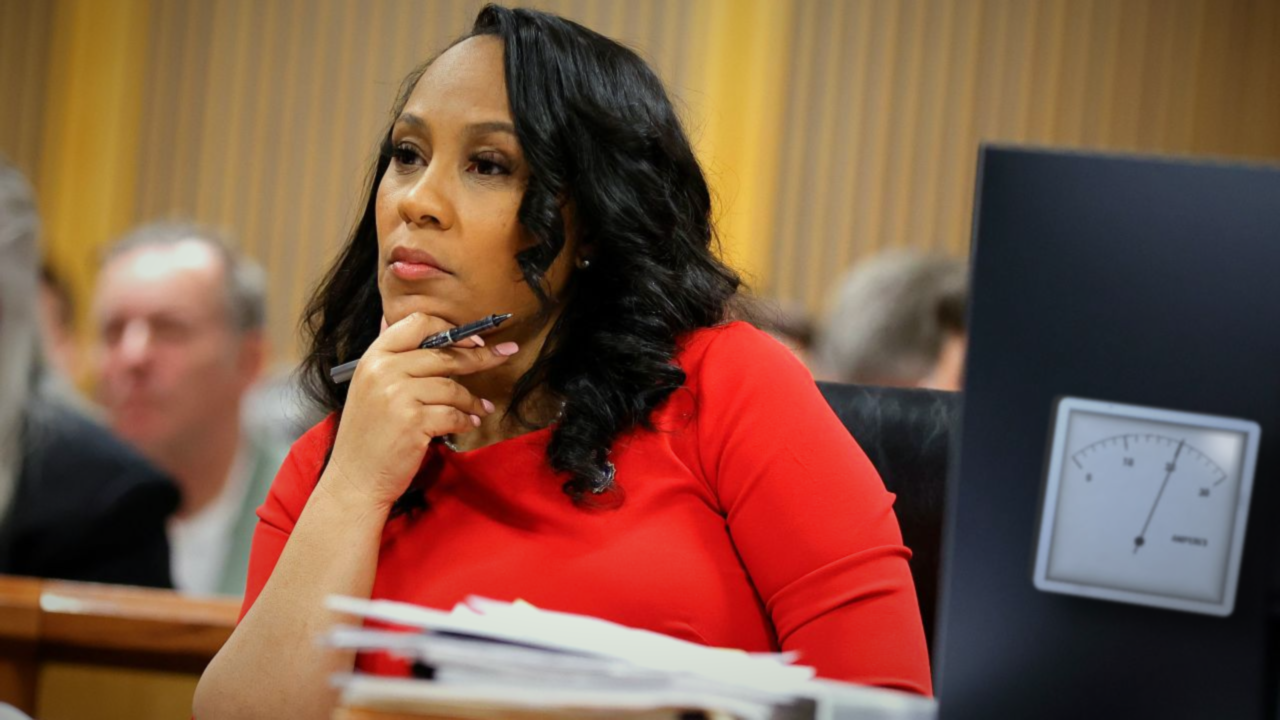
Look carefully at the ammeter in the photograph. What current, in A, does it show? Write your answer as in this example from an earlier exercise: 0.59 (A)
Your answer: 20 (A)
